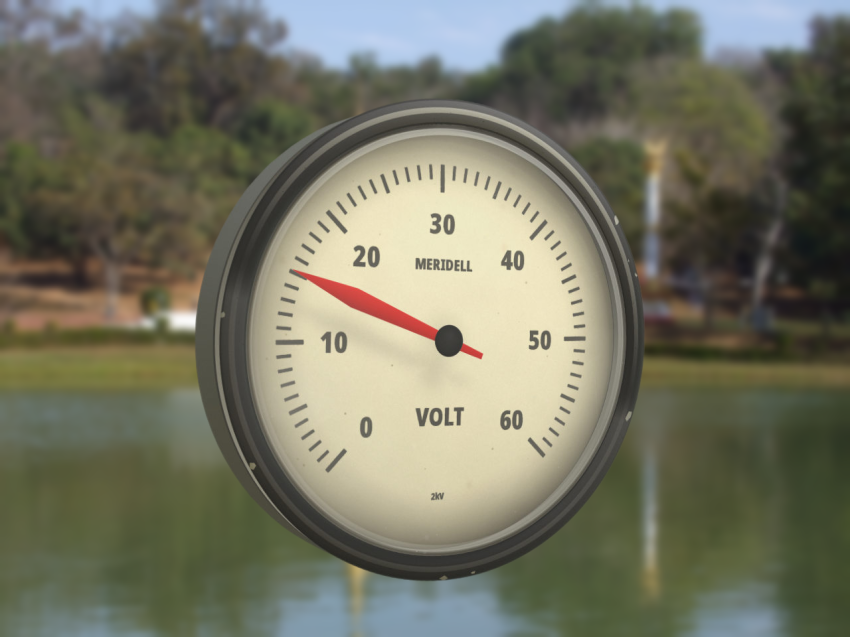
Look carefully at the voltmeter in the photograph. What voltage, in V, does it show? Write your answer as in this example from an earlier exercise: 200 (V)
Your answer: 15 (V)
